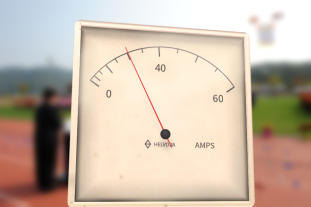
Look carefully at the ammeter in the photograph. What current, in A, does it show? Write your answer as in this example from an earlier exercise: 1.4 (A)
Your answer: 30 (A)
